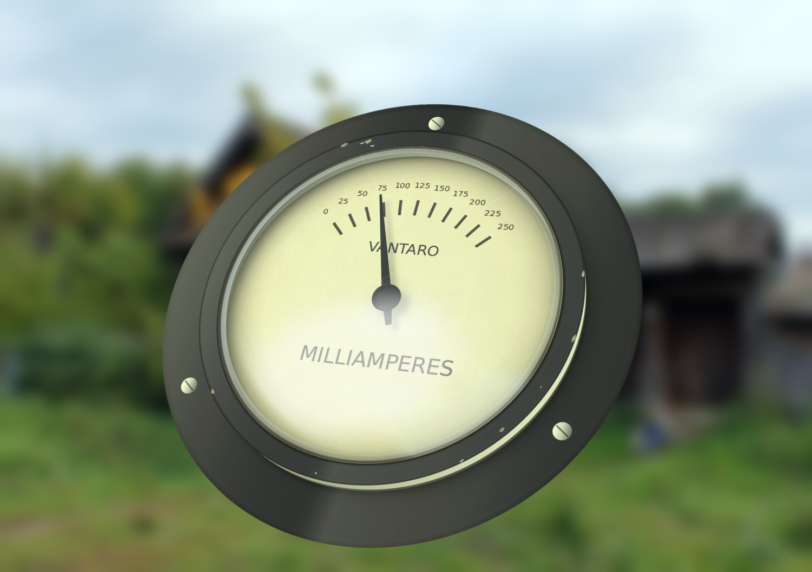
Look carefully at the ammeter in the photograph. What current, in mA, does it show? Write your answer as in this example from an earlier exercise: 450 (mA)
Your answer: 75 (mA)
